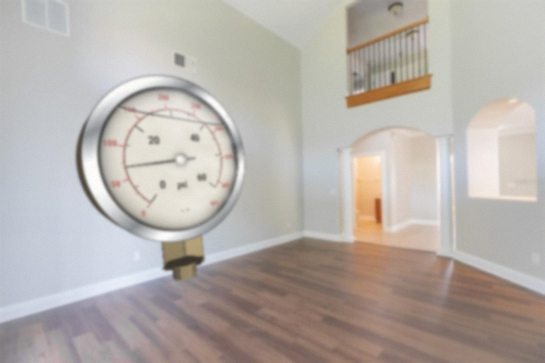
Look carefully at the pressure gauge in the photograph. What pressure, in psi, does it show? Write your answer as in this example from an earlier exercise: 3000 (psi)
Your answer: 10 (psi)
